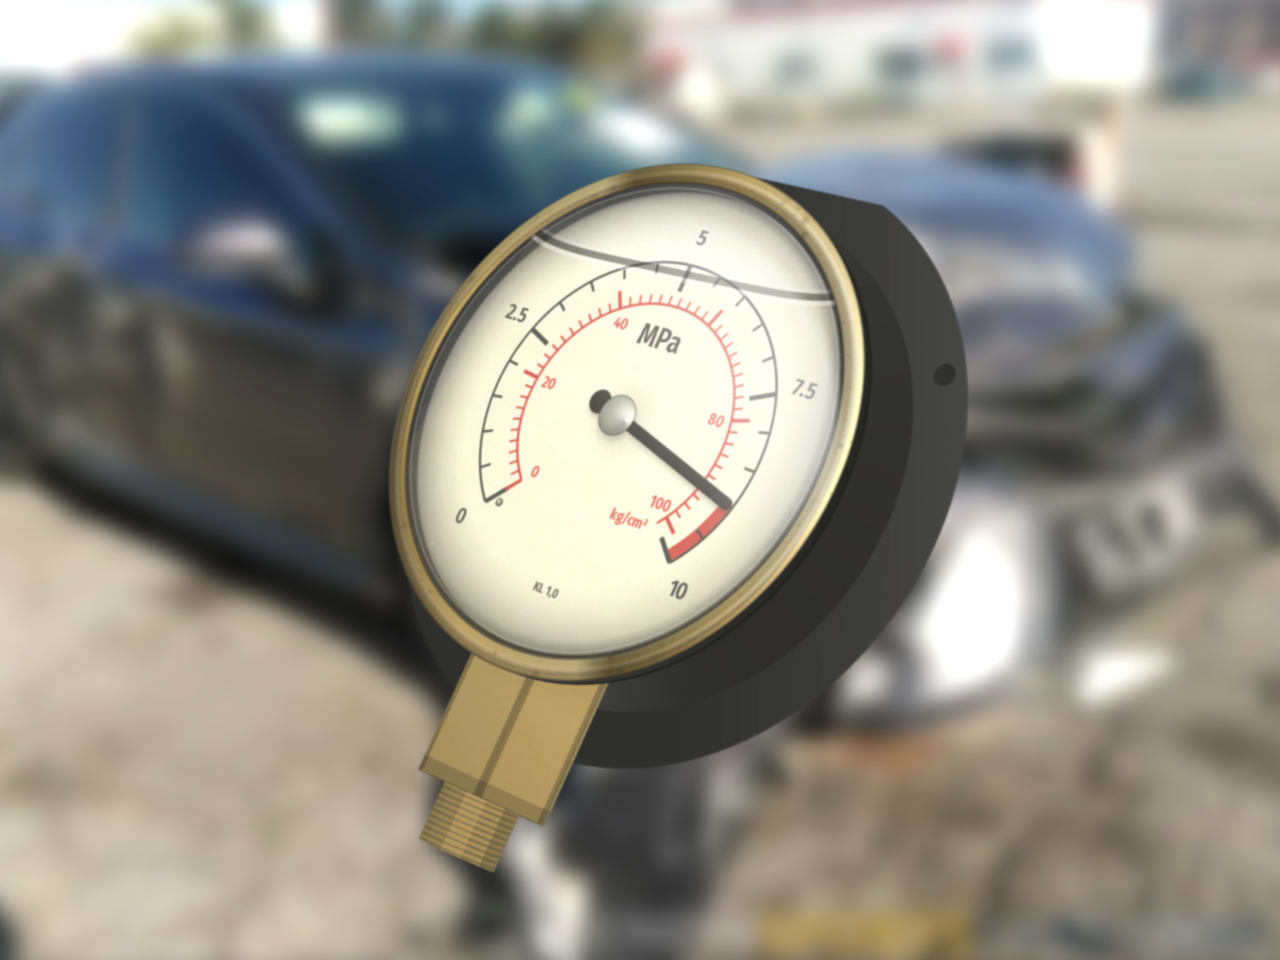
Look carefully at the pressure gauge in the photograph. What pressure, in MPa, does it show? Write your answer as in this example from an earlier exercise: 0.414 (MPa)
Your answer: 9 (MPa)
